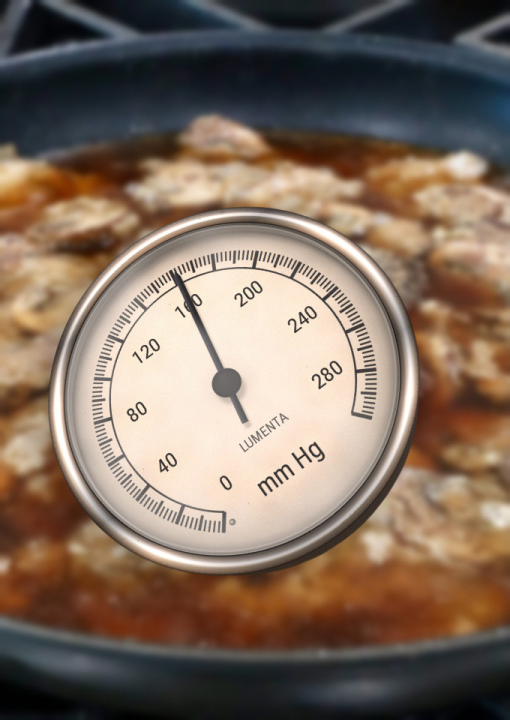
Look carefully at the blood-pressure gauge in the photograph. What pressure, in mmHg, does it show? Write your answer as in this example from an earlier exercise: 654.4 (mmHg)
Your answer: 162 (mmHg)
